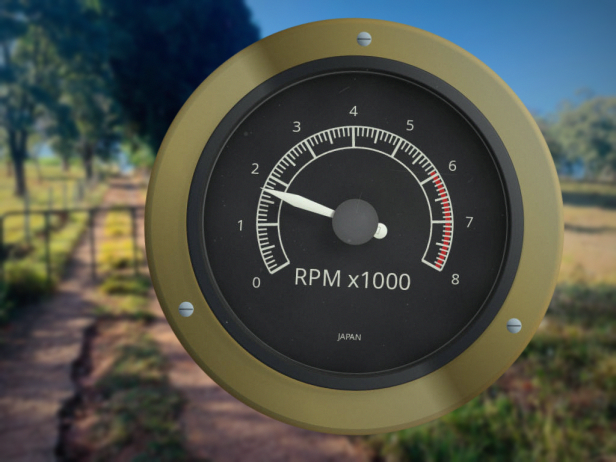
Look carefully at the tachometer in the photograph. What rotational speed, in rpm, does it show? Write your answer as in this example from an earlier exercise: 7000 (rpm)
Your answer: 1700 (rpm)
